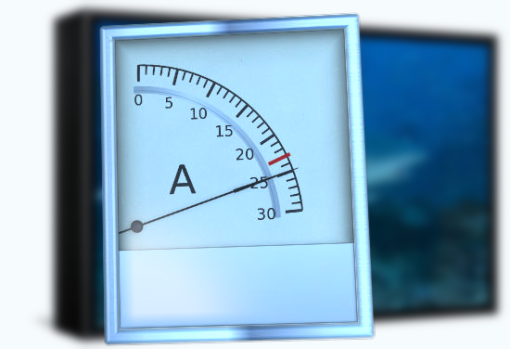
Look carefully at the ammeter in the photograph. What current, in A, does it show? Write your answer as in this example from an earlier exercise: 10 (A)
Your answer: 25 (A)
